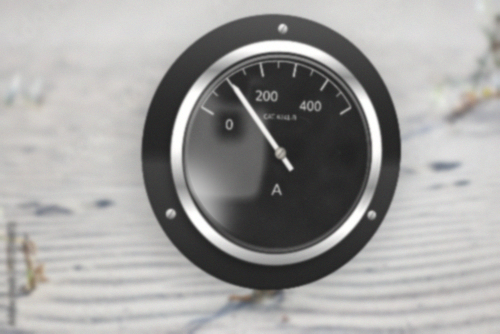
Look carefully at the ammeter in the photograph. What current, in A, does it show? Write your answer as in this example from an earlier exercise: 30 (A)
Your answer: 100 (A)
